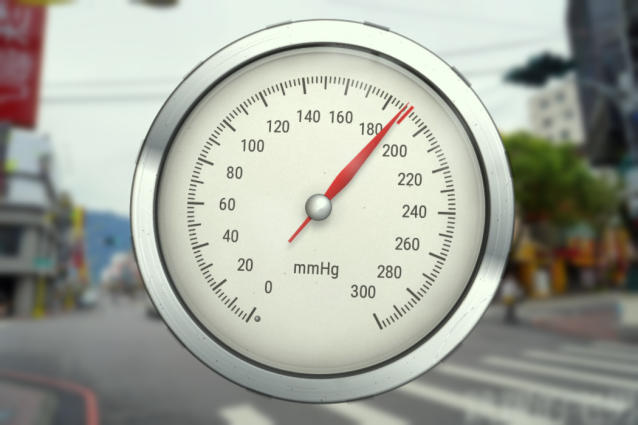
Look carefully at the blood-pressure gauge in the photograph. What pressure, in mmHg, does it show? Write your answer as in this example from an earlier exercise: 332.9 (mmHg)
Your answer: 188 (mmHg)
